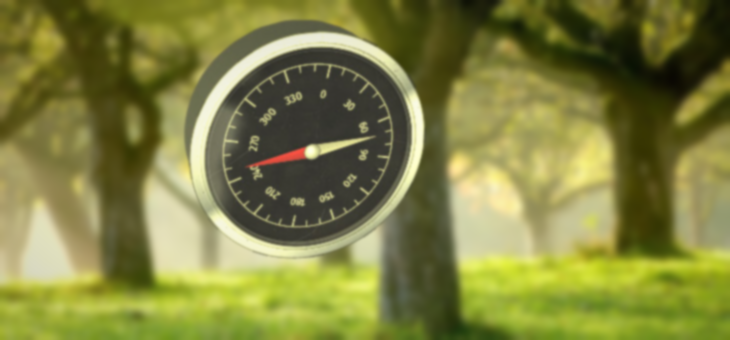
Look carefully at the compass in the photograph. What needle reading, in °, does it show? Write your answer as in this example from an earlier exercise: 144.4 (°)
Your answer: 250 (°)
